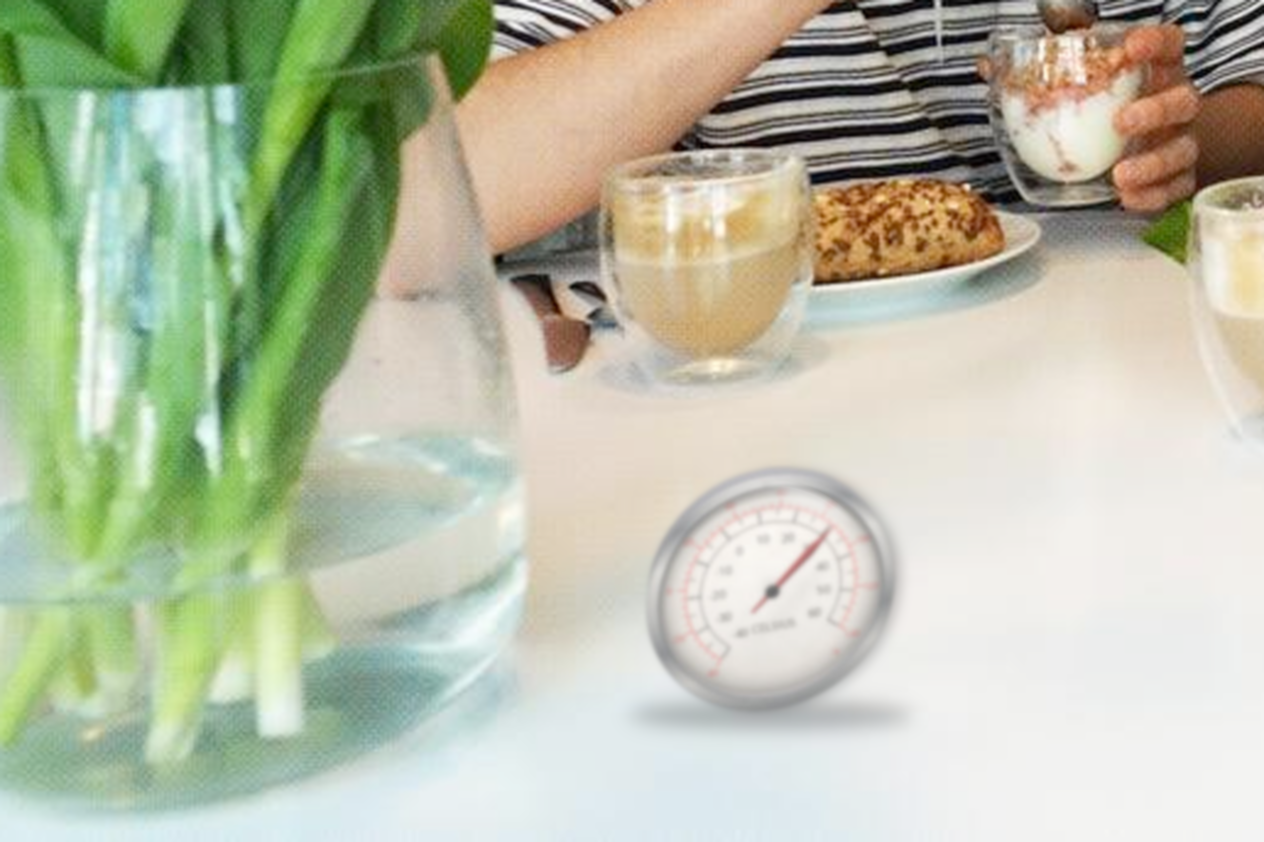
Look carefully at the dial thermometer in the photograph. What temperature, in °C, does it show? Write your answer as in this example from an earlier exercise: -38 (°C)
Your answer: 30 (°C)
